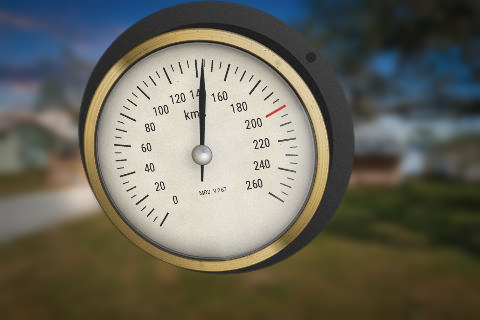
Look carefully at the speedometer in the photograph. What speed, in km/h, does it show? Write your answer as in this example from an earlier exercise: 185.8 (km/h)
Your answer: 145 (km/h)
